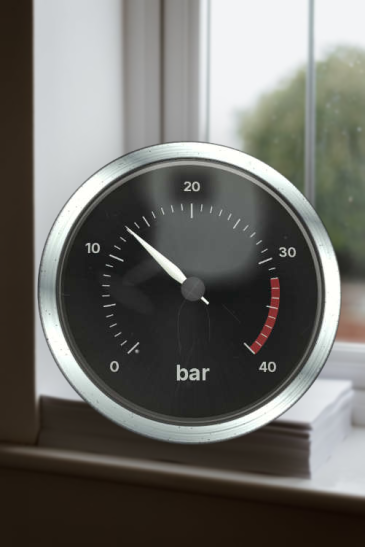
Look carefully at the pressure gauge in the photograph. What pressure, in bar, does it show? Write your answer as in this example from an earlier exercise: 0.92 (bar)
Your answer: 13 (bar)
